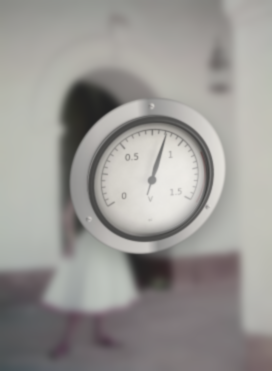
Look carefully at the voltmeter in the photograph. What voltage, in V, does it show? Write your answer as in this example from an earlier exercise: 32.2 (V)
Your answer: 0.85 (V)
